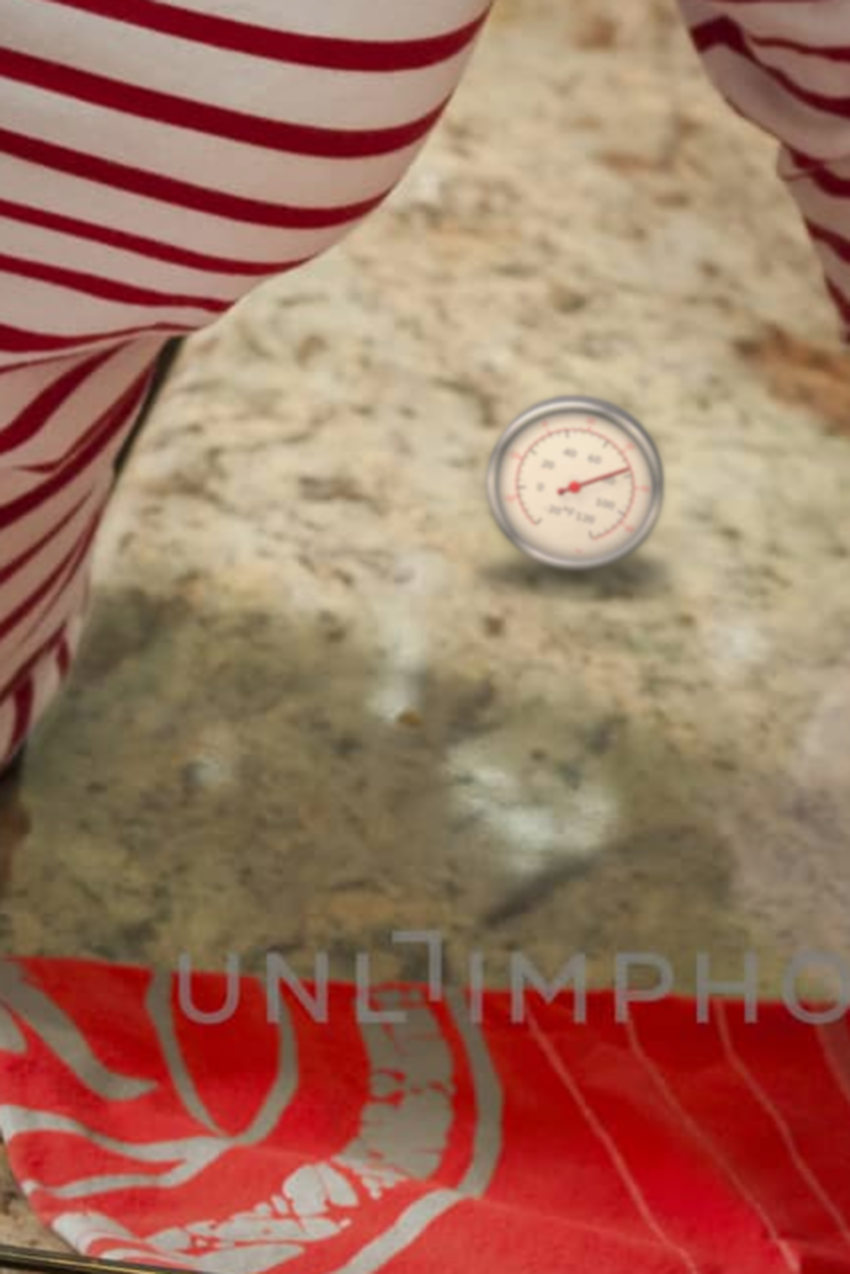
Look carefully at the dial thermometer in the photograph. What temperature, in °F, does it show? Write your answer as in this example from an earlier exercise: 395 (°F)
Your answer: 76 (°F)
